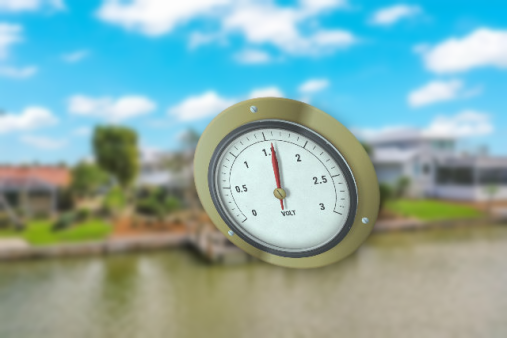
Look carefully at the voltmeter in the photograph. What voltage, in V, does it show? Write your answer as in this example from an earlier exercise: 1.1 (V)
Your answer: 1.6 (V)
